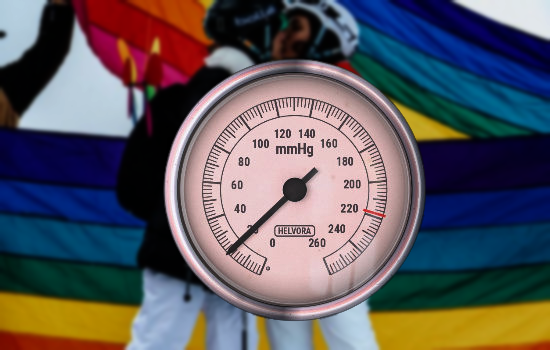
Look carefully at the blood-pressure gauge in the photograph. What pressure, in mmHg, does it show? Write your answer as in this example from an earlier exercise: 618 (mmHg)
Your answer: 20 (mmHg)
